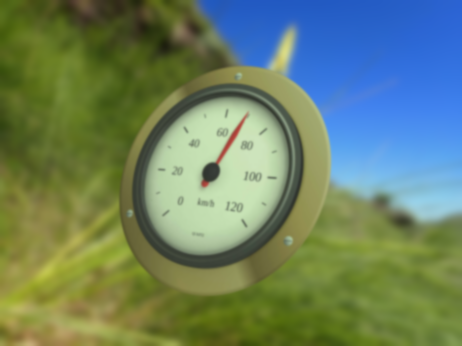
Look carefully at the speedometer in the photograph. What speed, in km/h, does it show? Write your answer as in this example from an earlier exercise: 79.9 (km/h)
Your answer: 70 (km/h)
